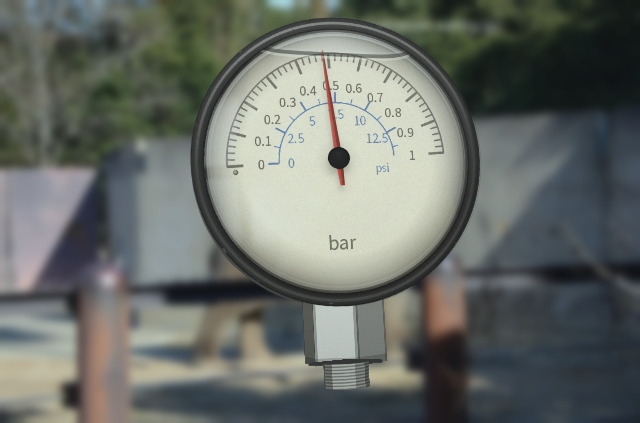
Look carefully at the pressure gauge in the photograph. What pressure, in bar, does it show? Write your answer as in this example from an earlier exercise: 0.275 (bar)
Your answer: 0.48 (bar)
